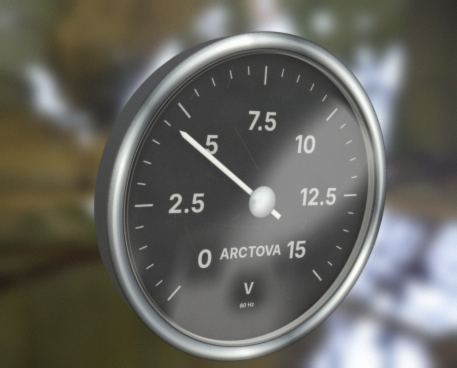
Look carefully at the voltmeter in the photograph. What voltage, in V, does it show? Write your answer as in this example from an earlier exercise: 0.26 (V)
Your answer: 4.5 (V)
